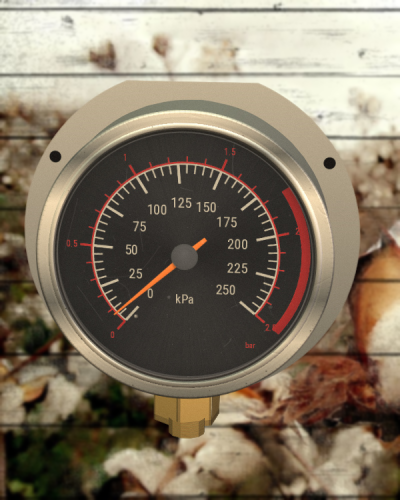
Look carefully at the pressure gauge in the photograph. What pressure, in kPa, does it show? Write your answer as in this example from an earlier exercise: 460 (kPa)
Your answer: 7.5 (kPa)
